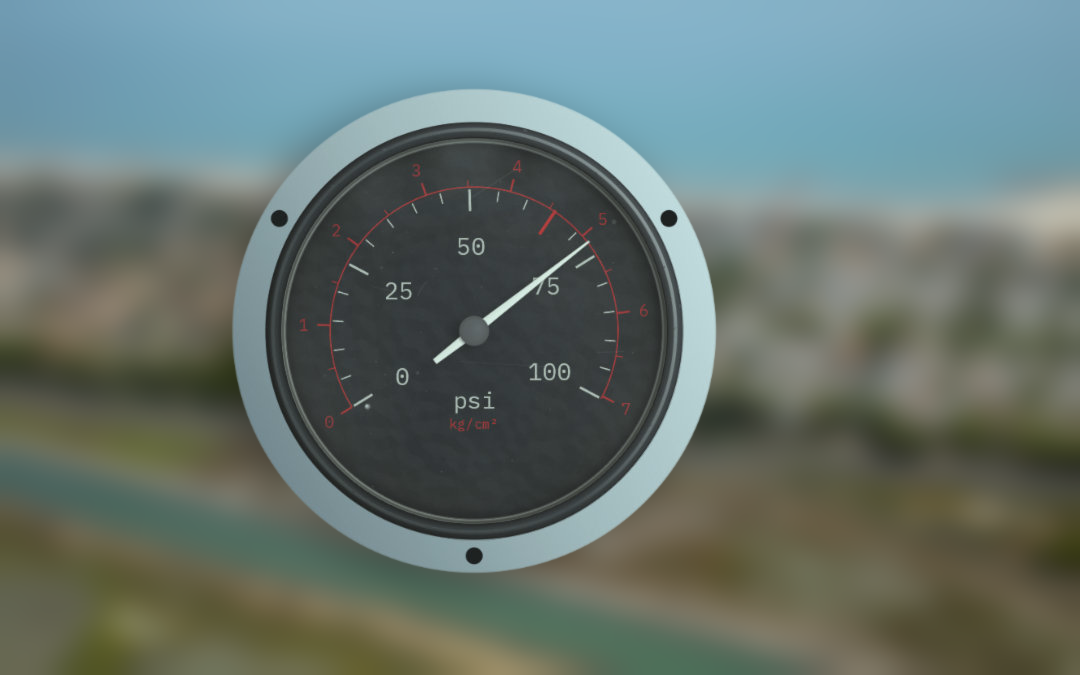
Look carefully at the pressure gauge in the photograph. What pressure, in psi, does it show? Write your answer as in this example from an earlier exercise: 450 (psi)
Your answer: 72.5 (psi)
